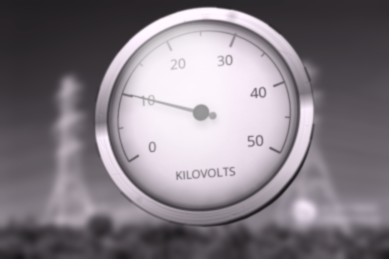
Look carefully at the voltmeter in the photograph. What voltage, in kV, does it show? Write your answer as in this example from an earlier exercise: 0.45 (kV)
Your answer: 10 (kV)
